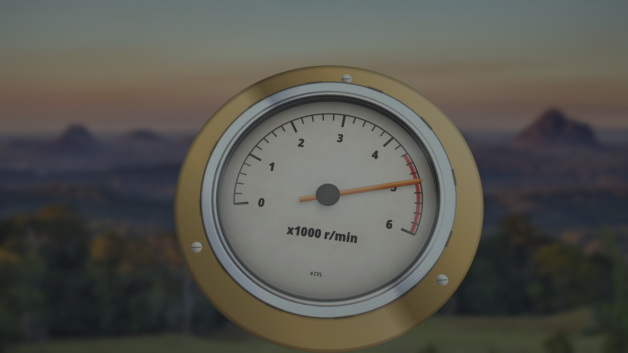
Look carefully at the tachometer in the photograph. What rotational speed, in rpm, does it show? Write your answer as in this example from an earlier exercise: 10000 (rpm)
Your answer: 5000 (rpm)
